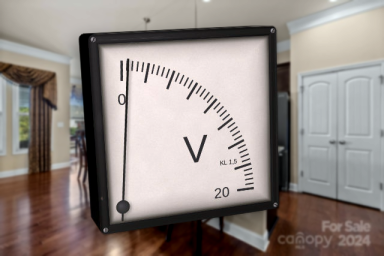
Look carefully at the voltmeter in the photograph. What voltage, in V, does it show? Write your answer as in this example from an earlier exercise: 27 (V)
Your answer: 0.5 (V)
